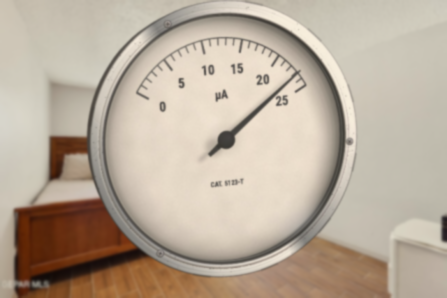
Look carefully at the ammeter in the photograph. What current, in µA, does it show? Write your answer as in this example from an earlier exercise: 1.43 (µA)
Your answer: 23 (µA)
